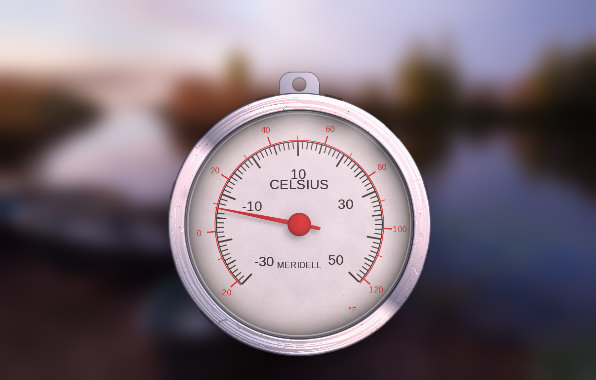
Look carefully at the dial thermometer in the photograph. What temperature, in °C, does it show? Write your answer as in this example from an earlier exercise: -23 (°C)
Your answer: -13 (°C)
